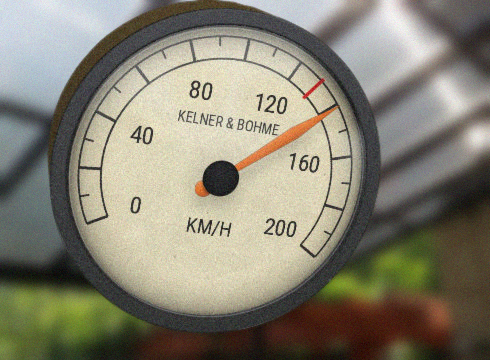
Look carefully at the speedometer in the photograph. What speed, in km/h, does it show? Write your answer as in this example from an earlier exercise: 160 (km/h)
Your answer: 140 (km/h)
